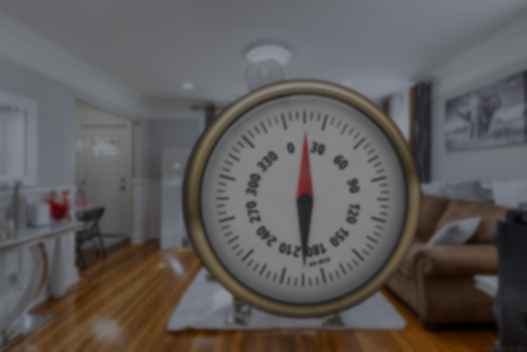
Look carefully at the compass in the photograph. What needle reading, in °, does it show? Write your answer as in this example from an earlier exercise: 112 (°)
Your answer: 15 (°)
